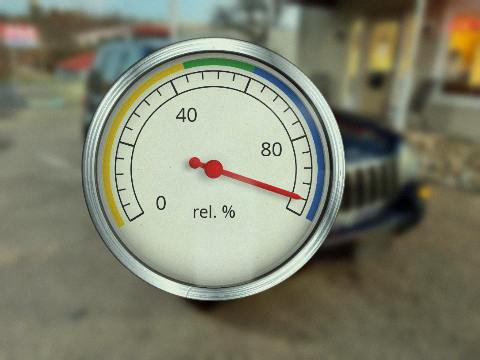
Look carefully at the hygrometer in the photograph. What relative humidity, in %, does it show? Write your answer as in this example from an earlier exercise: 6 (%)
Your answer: 96 (%)
